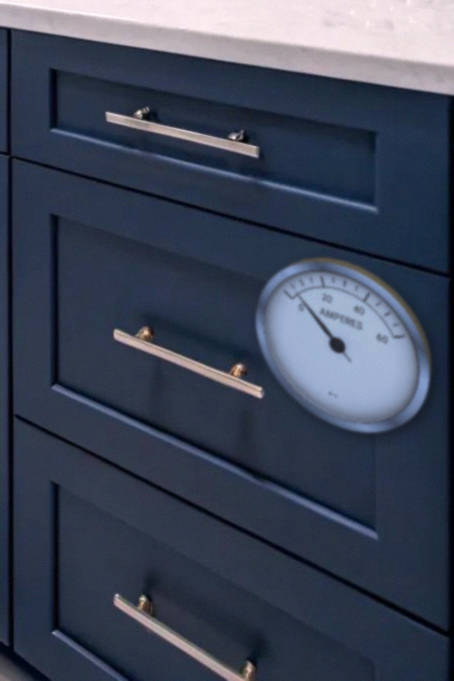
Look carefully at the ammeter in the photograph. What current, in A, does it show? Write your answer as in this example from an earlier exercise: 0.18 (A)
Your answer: 5 (A)
